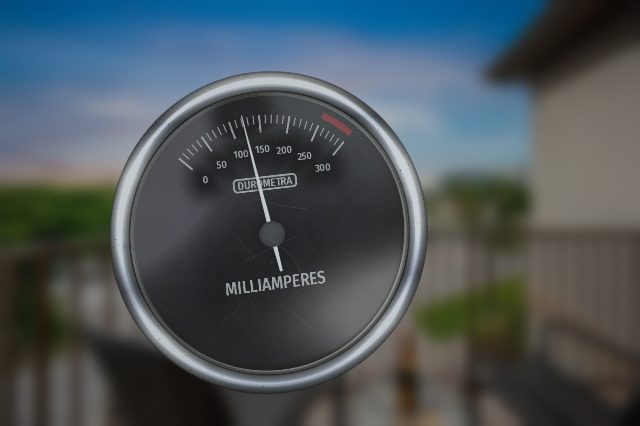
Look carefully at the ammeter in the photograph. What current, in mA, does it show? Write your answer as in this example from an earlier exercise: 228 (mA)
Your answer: 120 (mA)
